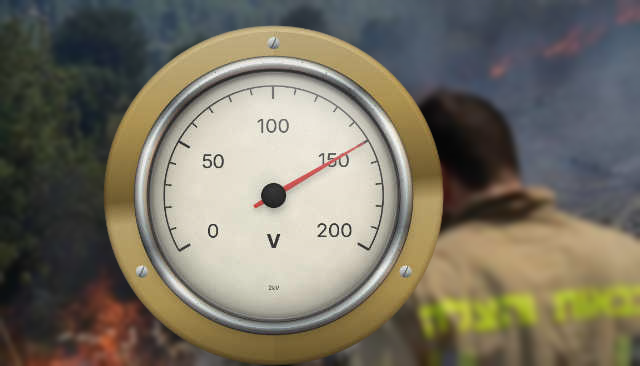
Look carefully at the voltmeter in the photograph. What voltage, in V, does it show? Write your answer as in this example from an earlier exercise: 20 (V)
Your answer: 150 (V)
